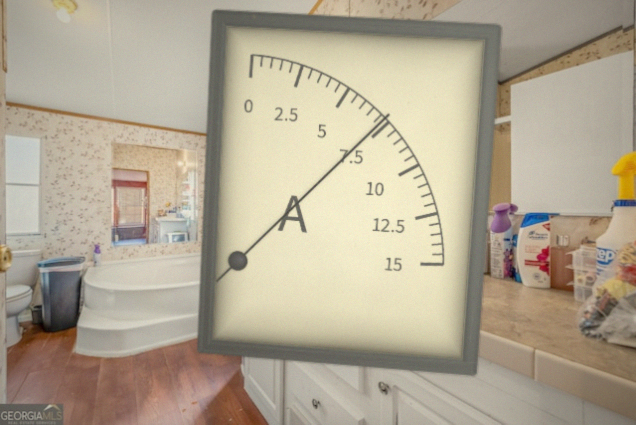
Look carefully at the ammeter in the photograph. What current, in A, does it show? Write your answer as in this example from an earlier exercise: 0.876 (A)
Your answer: 7.25 (A)
